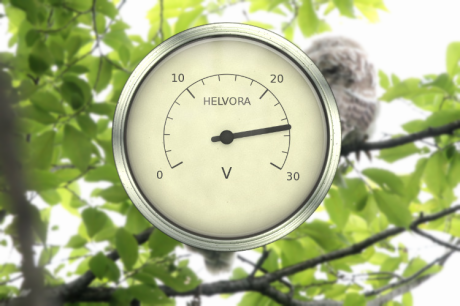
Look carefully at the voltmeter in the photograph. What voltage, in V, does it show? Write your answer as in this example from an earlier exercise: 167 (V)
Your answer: 25 (V)
